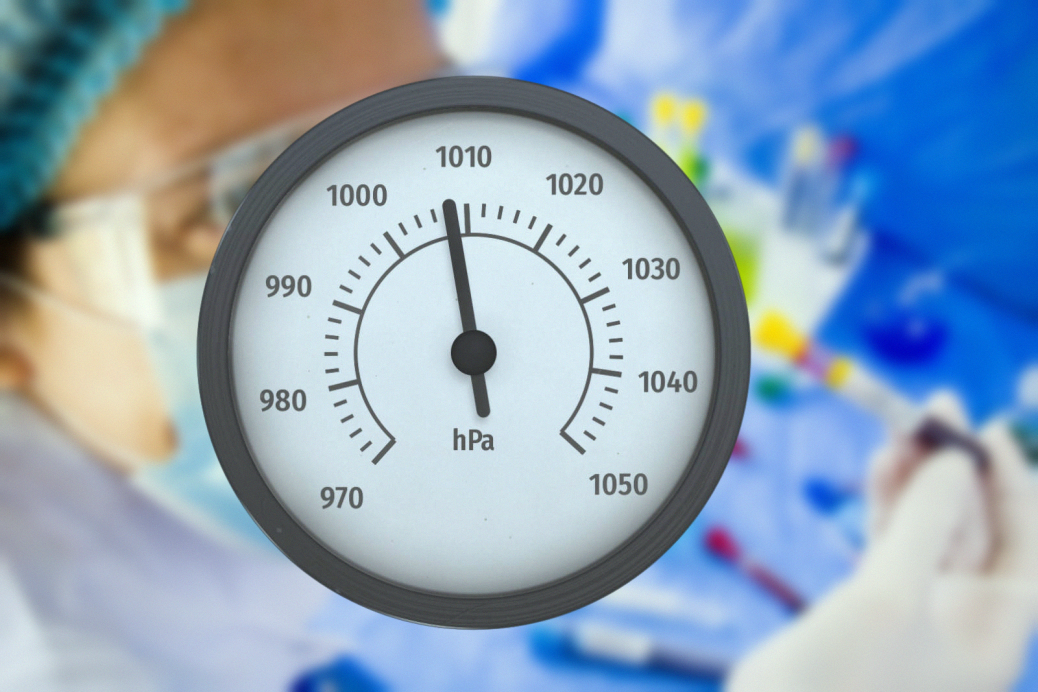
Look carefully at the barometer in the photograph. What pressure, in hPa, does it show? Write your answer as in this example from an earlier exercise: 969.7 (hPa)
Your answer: 1008 (hPa)
